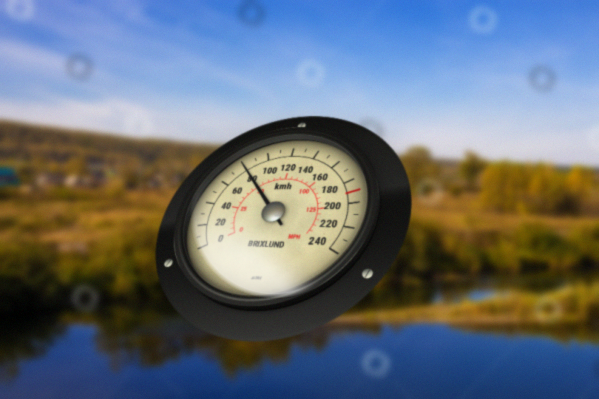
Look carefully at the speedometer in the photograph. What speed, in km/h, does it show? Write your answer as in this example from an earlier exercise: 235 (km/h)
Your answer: 80 (km/h)
